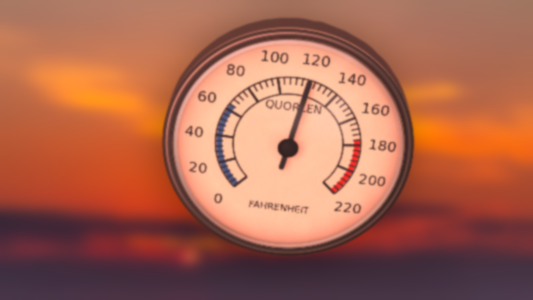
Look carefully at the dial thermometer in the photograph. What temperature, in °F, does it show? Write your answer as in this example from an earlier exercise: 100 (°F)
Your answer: 120 (°F)
